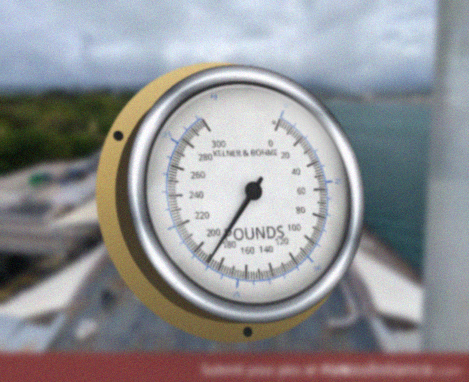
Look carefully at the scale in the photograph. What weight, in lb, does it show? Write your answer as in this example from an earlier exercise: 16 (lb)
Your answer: 190 (lb)
